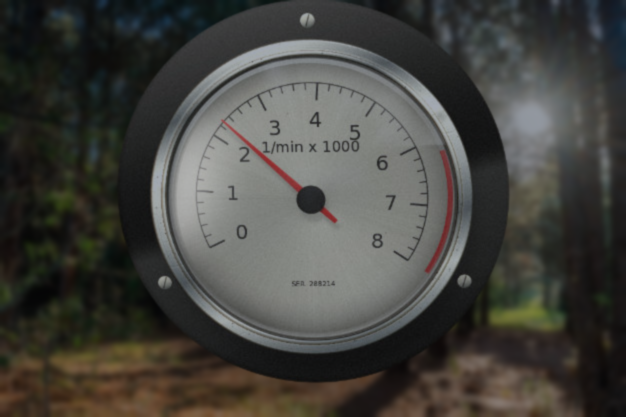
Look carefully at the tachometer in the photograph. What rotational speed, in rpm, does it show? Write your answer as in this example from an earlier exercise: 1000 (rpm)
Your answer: 2300 (rpm)
